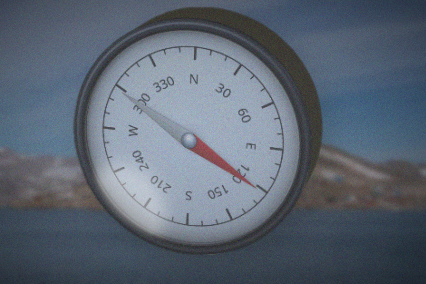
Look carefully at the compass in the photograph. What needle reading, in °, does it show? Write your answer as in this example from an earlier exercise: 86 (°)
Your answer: 120 (°)
